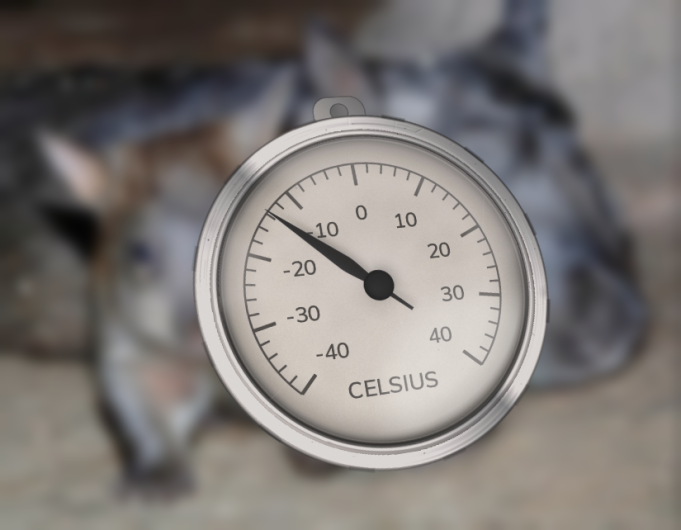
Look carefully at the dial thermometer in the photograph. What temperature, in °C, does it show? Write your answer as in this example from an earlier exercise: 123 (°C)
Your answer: -14 (°C)
